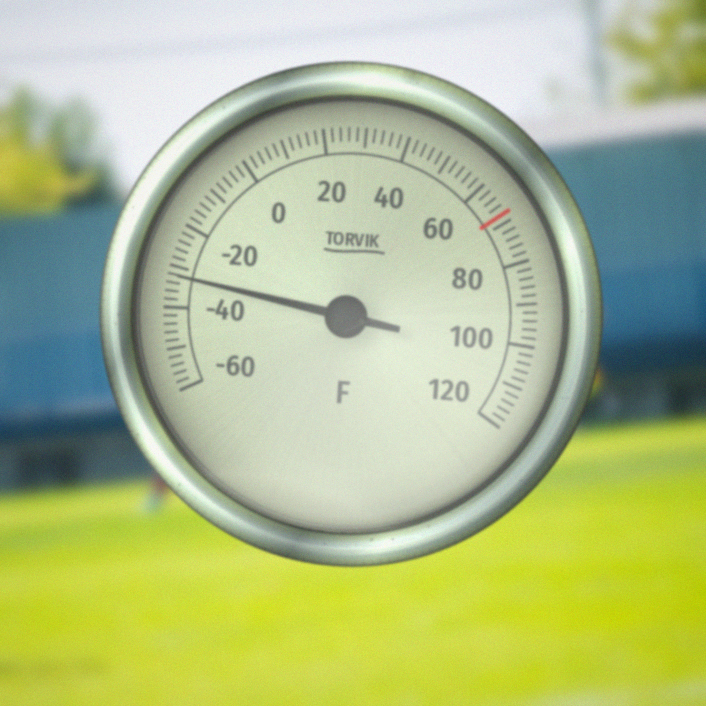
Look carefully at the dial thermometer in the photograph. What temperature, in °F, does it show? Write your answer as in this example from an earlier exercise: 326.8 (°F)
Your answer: -32 (°F)
